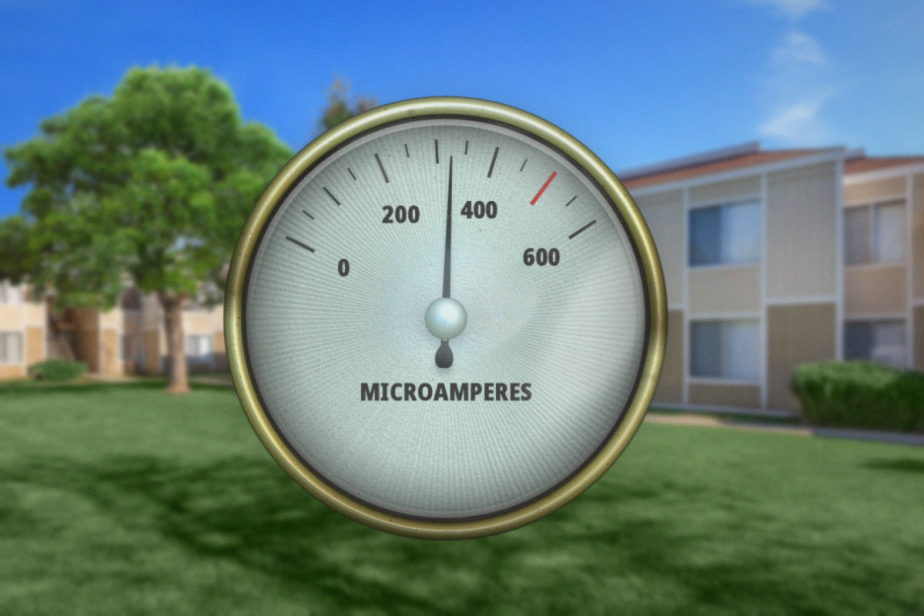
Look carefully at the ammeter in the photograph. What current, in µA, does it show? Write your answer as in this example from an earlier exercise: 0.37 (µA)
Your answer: 325 (µA)
